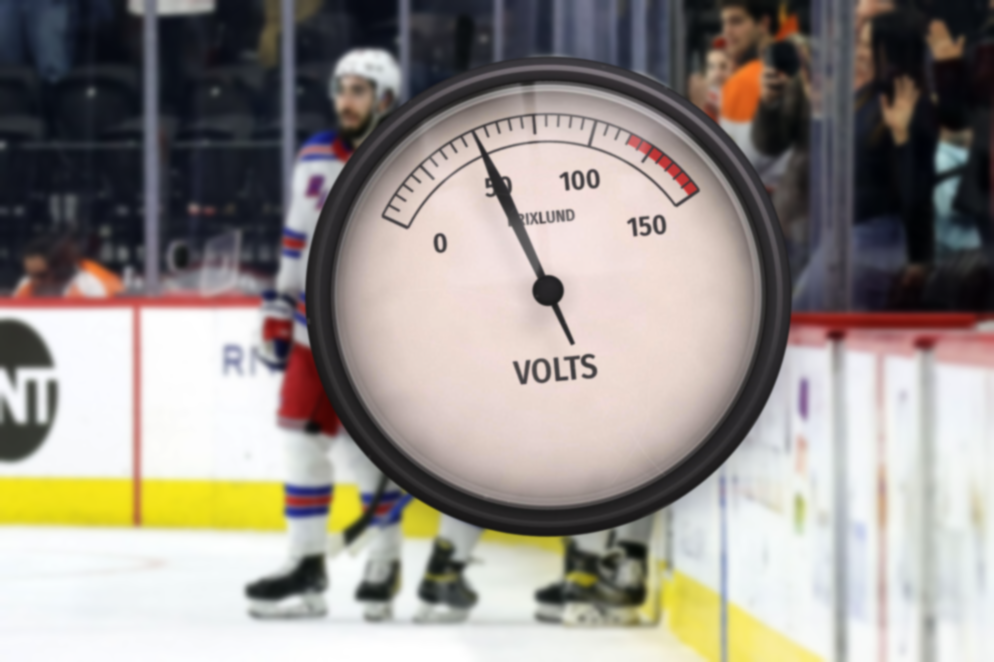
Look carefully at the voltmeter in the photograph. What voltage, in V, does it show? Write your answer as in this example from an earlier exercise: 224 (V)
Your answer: 50 (V)
